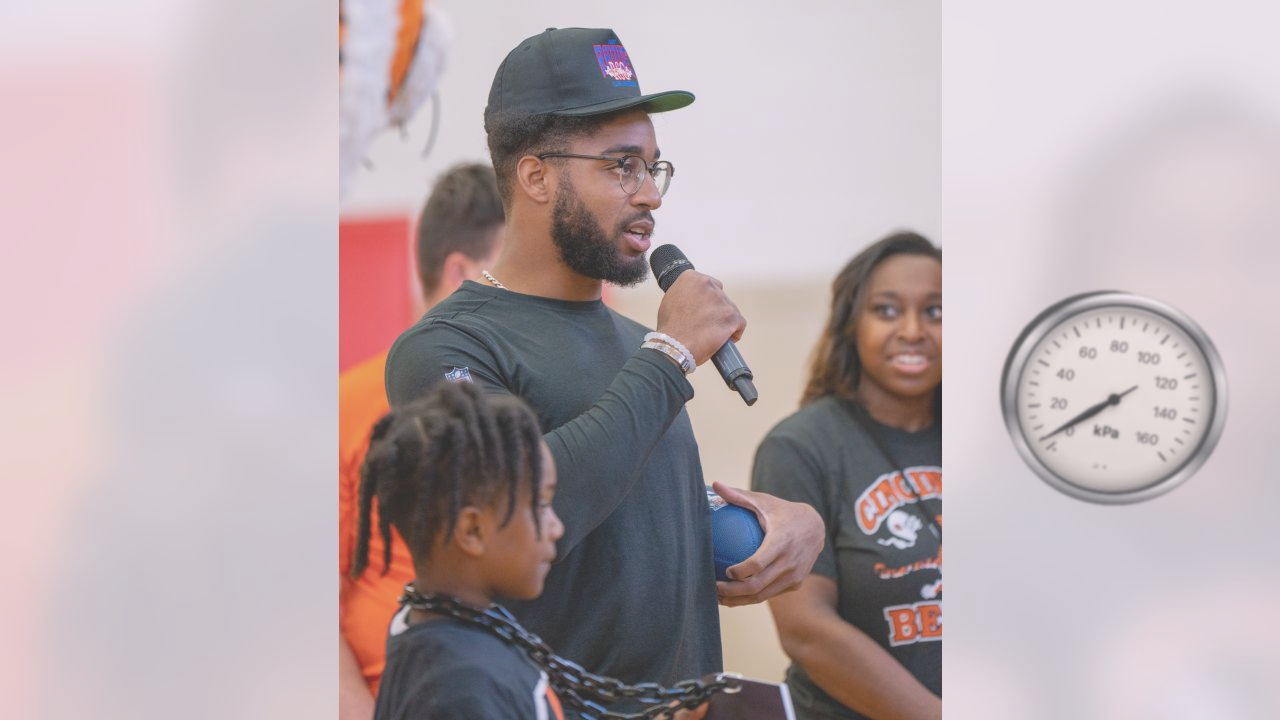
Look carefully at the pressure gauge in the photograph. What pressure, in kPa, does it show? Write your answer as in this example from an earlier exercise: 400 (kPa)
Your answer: 5 (kPa)
